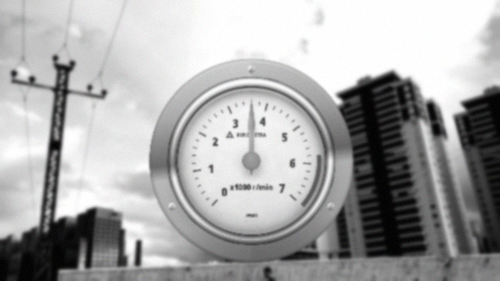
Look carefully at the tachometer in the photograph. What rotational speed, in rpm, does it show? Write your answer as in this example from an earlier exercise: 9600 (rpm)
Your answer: 3600 (rpm)
